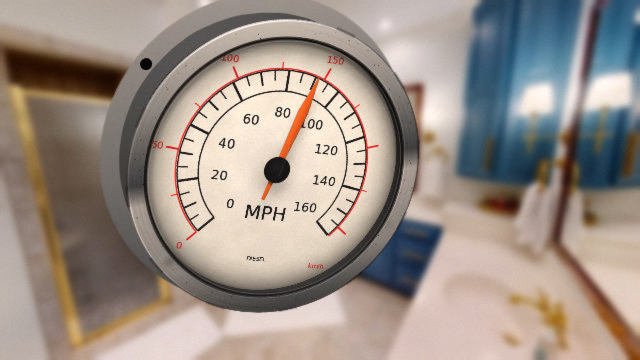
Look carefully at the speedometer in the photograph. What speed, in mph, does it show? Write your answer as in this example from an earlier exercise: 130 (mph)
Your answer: 90 (mph)
